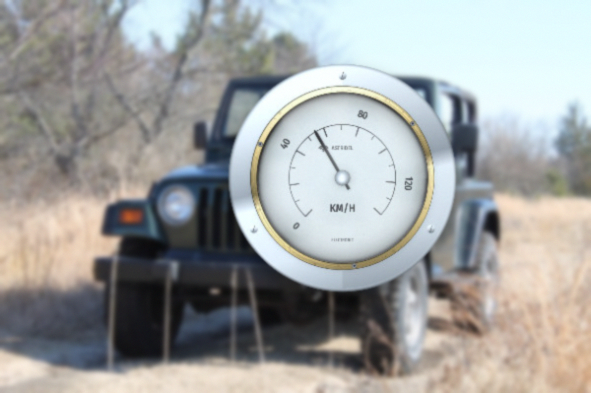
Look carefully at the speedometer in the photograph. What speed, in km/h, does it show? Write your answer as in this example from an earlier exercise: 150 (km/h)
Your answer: 55 (km/h)
